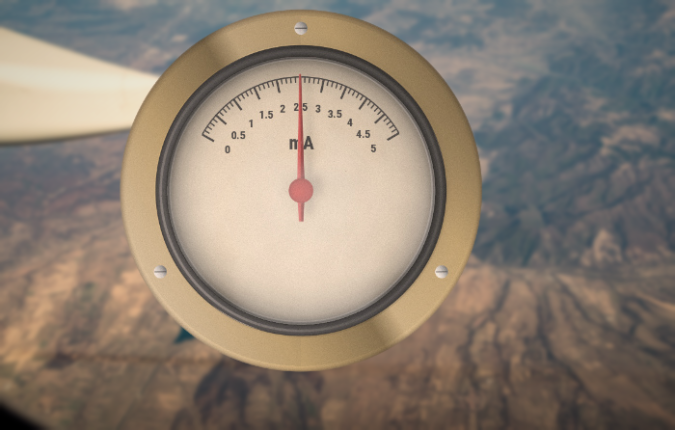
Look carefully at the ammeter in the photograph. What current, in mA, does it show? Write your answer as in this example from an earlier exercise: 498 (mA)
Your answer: 2.5 (mA)
